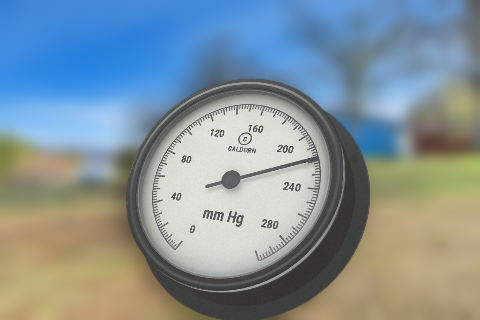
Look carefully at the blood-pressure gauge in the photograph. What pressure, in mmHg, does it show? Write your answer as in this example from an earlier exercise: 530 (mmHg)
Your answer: 220 (mmHg)
